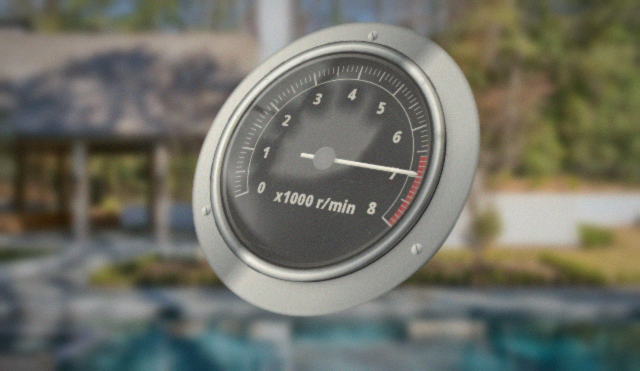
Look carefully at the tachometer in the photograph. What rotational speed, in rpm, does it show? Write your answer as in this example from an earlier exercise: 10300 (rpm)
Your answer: 7000 (rpm)
